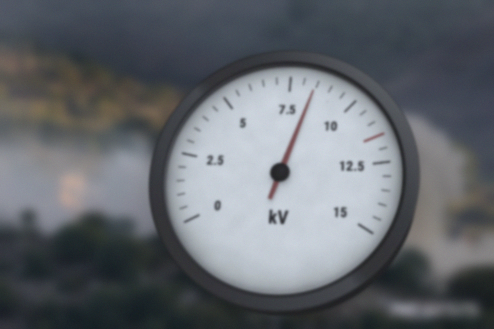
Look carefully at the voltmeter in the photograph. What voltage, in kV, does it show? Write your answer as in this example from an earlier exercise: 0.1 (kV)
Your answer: 8.5 (kV)
